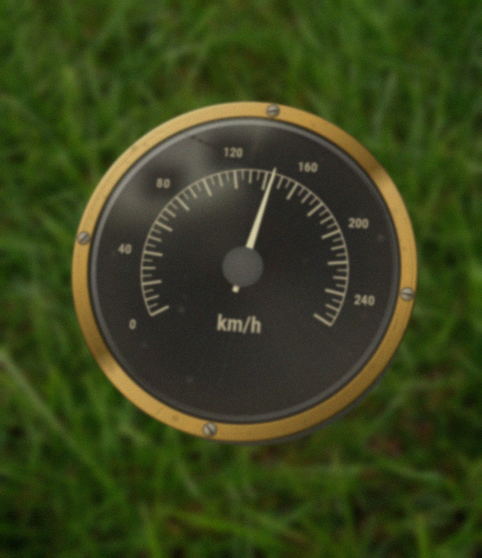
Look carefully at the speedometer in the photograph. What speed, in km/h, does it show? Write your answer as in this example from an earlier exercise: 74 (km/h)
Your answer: 145 (km/h)
